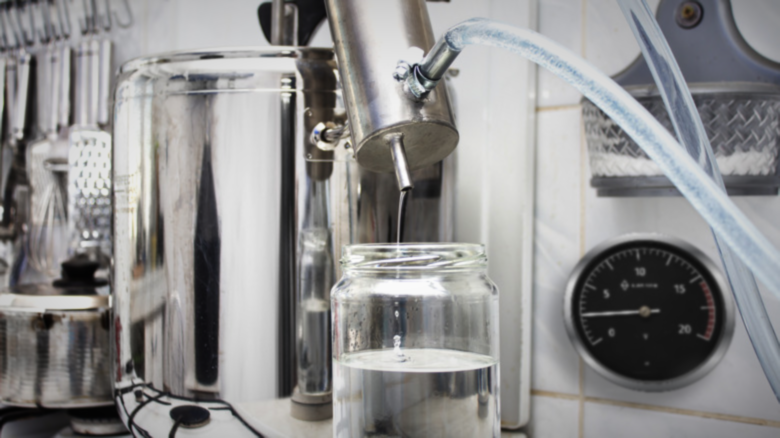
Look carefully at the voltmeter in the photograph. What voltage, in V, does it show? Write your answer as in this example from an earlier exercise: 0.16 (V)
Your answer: 2.5 (V)
